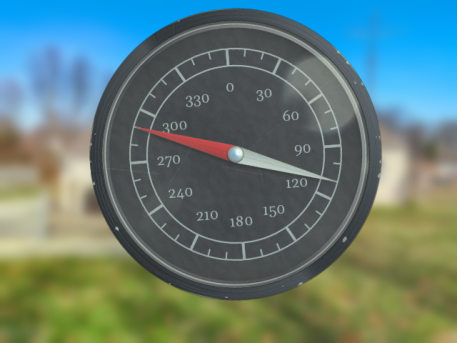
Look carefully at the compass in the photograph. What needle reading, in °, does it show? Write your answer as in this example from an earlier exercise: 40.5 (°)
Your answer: 290 (°)
